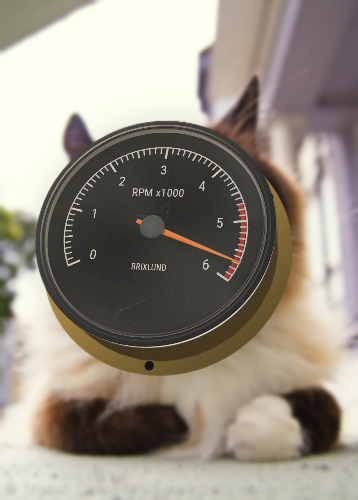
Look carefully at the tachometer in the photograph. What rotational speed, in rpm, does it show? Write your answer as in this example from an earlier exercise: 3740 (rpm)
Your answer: 5700 (rpm)
